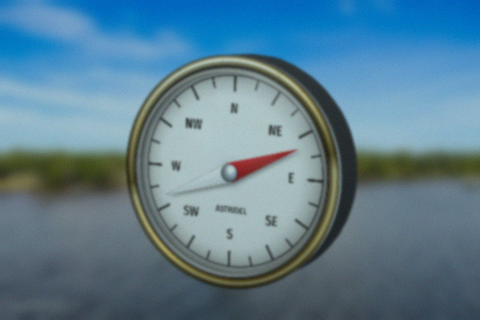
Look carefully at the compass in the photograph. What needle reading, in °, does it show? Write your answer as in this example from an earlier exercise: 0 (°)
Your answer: 67.5 (°)
